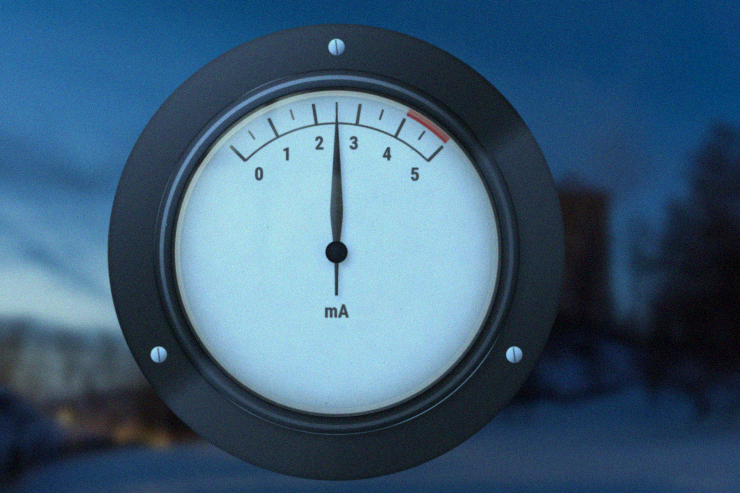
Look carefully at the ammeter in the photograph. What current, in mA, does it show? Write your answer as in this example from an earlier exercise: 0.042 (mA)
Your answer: 2.5 (mA)
